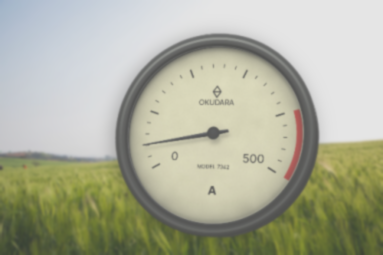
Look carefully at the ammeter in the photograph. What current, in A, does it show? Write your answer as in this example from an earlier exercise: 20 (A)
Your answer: 40 (A)
